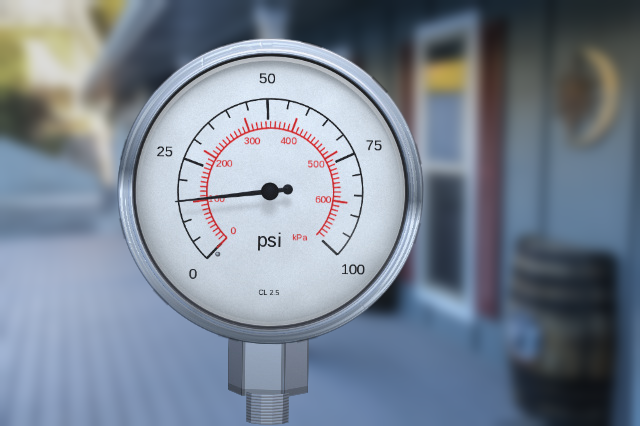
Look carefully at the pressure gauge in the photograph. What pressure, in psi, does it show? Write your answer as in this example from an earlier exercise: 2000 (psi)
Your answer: 15 (psi)
